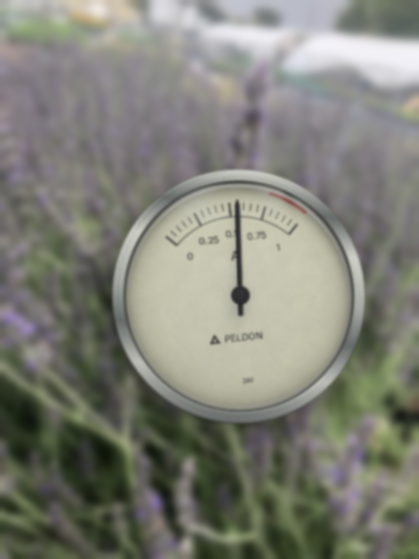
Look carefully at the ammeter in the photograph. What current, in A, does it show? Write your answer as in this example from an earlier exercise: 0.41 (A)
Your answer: 0.55 (A)
